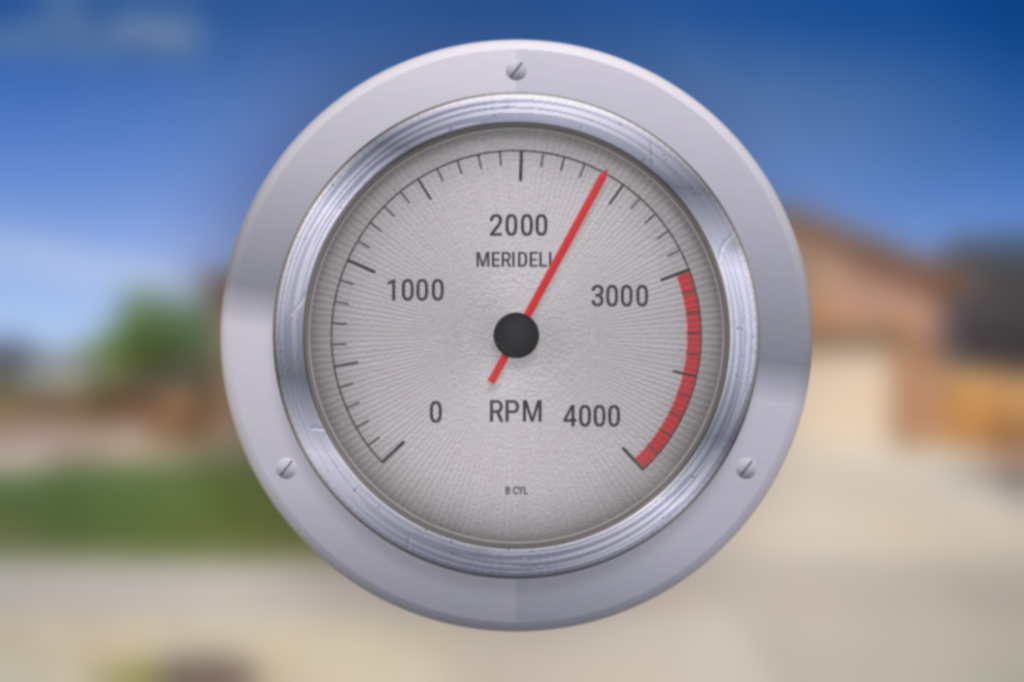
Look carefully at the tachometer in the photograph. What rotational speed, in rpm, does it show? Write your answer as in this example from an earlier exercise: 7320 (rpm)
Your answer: 2400 (rpm)
